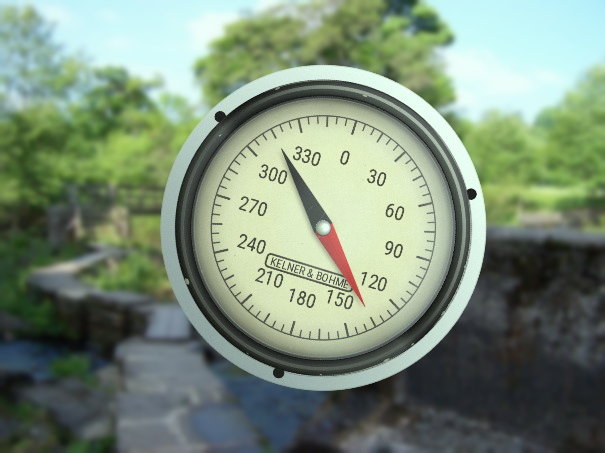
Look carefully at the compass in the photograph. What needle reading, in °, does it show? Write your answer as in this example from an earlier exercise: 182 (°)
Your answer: 135 (°)
